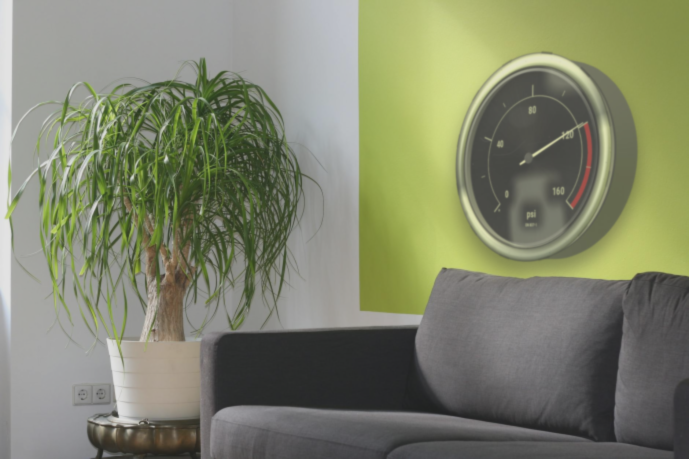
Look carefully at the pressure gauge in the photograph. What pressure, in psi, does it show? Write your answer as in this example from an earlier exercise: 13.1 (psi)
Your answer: 120 (psi)
